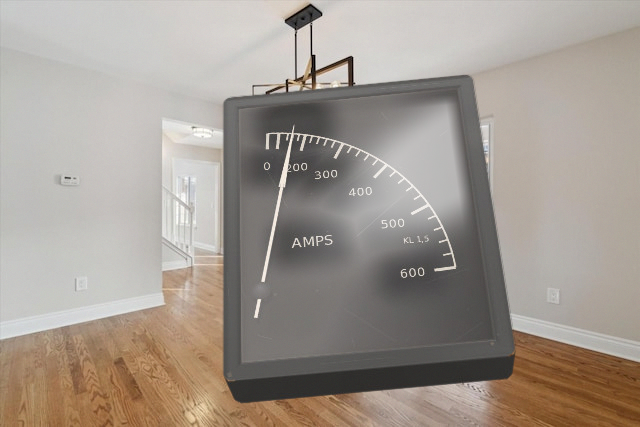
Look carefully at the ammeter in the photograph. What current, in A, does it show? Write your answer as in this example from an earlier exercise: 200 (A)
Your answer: 160 (A)
